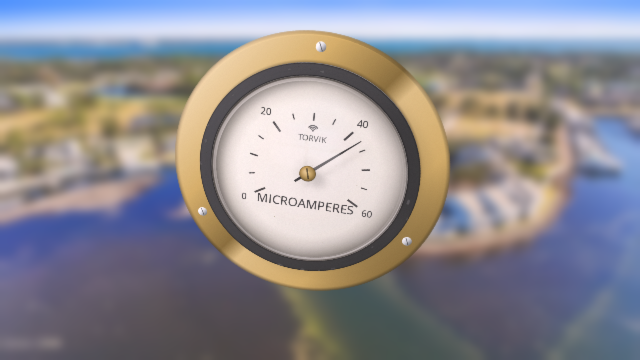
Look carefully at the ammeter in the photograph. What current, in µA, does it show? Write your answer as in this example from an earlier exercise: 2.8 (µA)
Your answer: 42.5 (µA)
